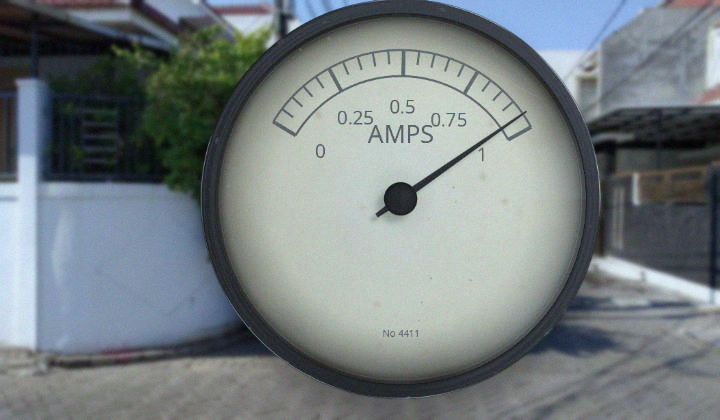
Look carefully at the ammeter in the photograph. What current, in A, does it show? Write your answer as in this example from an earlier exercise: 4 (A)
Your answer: 0.95 (A)
